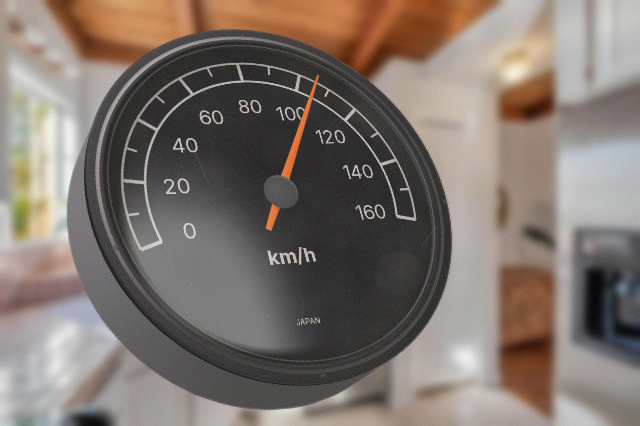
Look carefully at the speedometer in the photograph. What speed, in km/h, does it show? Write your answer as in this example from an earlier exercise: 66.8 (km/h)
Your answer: 105 (km/h)
